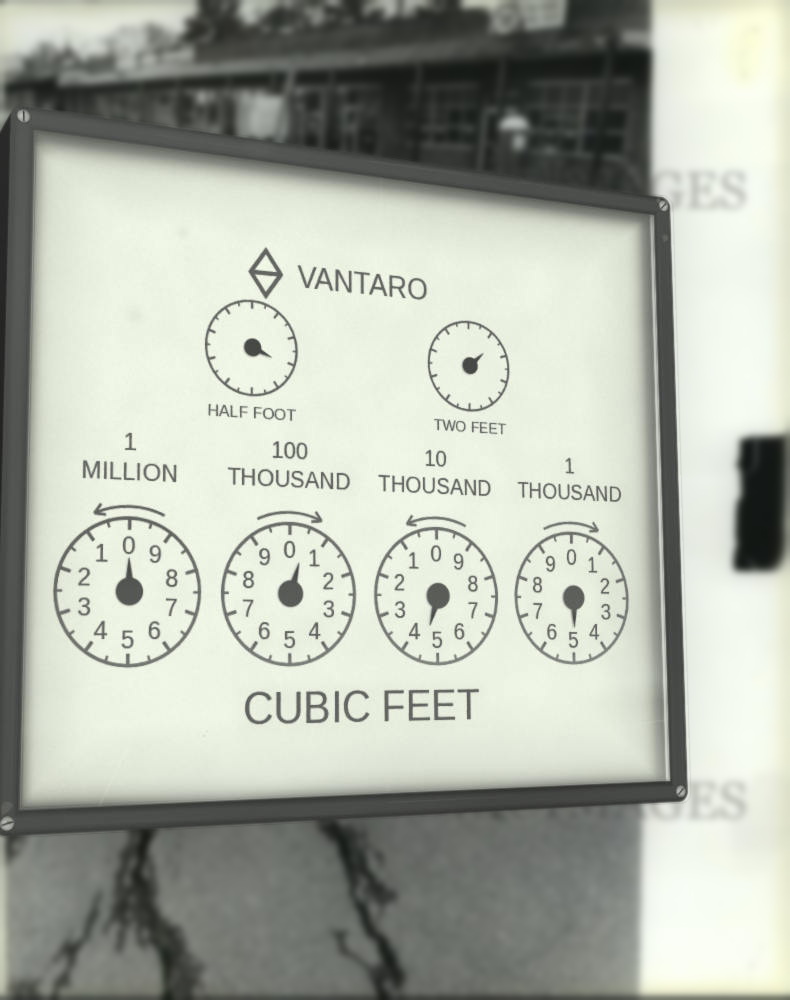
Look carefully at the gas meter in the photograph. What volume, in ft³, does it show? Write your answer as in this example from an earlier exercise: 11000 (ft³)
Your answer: 4500 (ft³)
